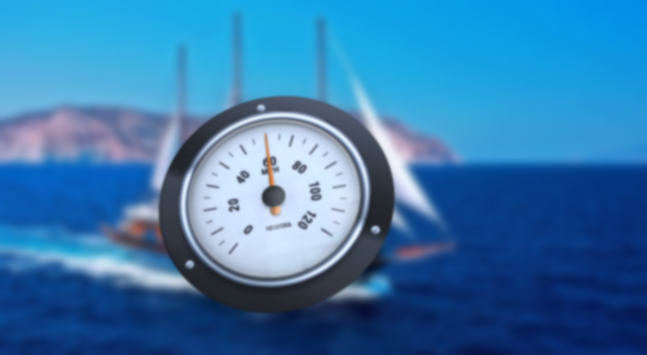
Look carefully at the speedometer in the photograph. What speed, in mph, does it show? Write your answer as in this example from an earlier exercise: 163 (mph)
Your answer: 60 (mph)
